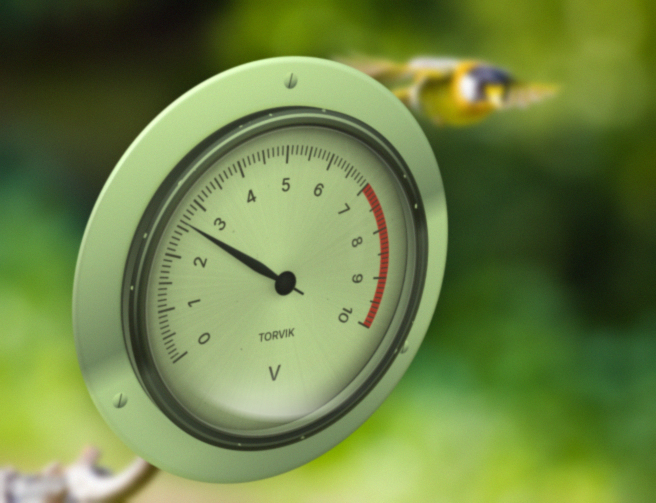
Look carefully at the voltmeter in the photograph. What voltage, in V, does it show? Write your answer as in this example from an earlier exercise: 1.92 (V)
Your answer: 2.6 (V)
